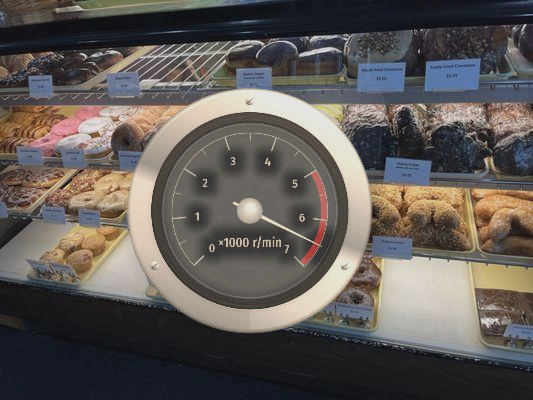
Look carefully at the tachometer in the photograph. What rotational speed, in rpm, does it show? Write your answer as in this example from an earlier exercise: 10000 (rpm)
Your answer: 6500 (rpm)
